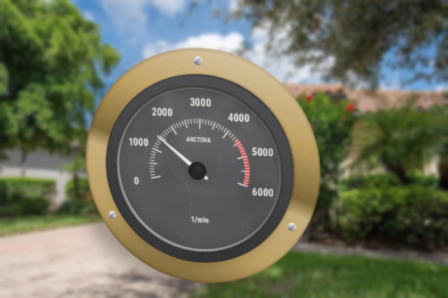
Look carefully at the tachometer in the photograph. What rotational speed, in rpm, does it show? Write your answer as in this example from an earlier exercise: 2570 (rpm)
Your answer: 1500 (rpm)
